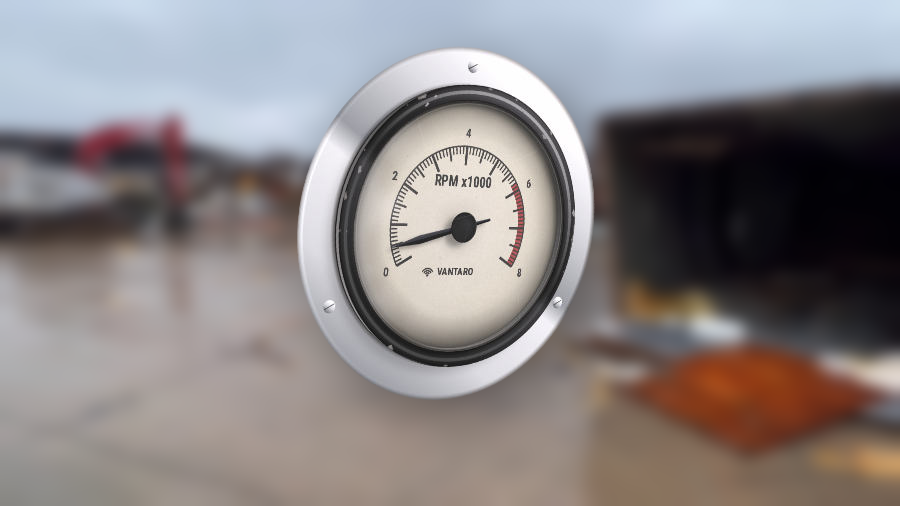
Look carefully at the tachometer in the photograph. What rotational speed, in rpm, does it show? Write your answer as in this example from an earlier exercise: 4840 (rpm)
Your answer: 500 (rpm)
